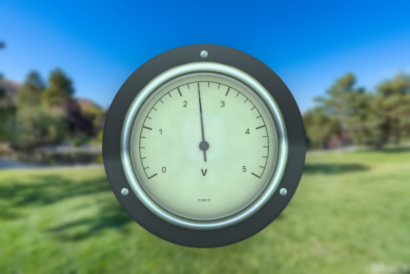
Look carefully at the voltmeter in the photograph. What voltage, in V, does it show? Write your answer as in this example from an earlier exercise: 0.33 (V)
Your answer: 2.4 (V)
